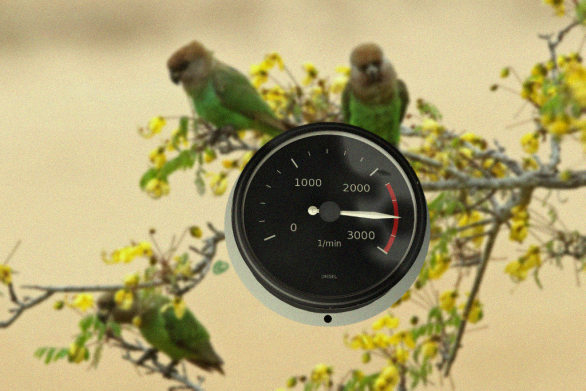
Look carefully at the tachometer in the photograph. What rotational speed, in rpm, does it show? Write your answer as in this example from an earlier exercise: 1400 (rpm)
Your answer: 2600 (rpm)
